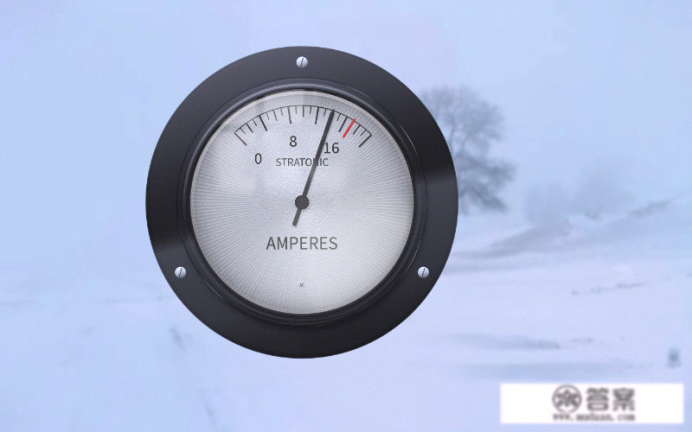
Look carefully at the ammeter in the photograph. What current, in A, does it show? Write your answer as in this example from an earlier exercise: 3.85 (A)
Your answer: 14 (A)
